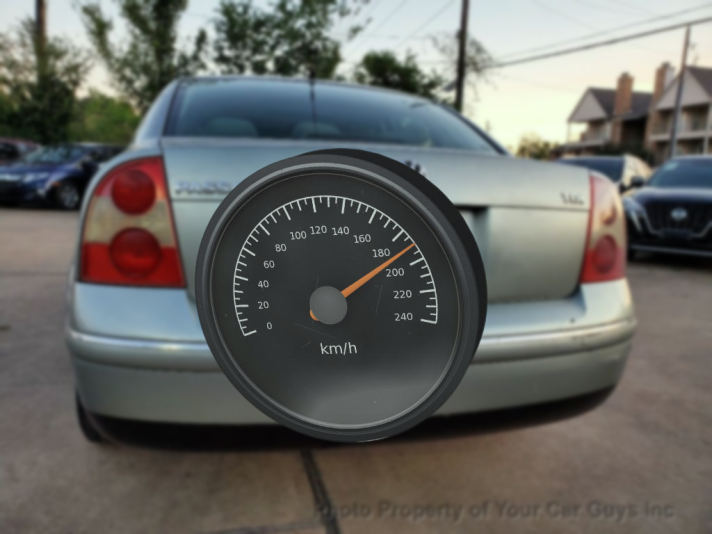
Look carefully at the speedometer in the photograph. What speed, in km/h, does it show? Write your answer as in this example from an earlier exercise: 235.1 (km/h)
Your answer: 190 (km/h)
